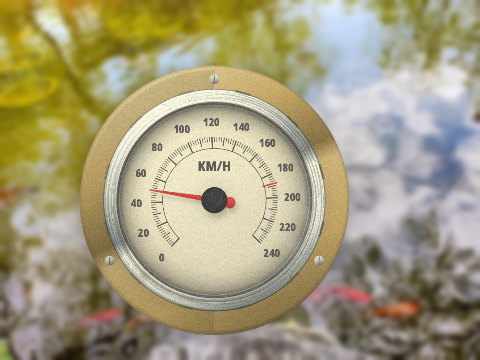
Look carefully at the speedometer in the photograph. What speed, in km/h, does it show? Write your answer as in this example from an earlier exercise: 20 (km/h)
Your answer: 50 (km/h)
